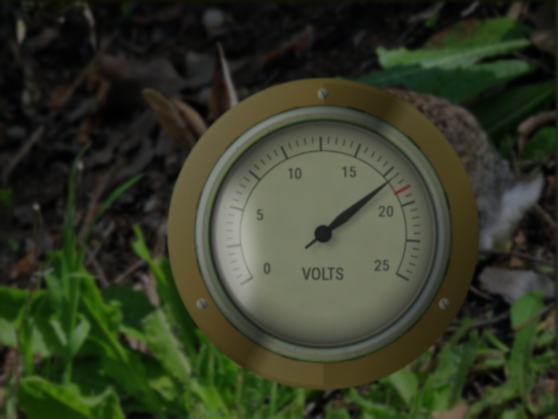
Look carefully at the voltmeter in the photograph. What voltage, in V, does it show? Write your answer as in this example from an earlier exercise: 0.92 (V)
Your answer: 18 (V)
